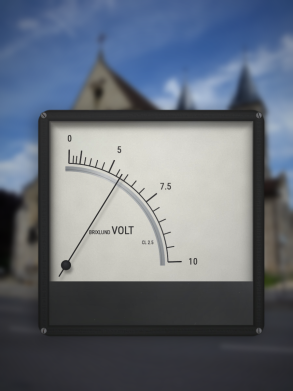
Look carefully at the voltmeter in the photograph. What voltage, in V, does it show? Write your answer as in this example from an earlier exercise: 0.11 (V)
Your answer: 5.75 (V)
